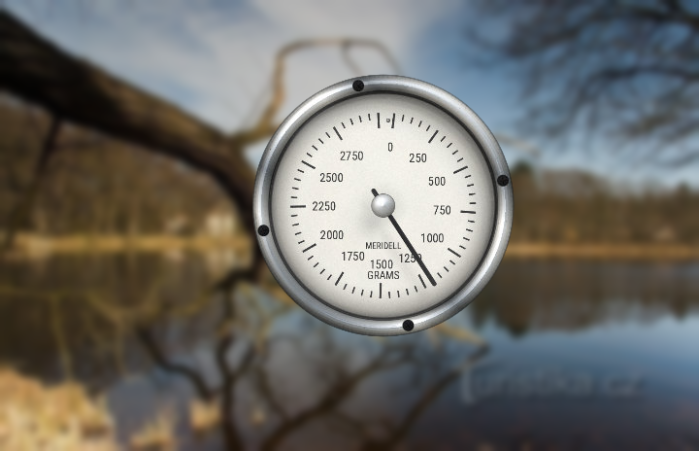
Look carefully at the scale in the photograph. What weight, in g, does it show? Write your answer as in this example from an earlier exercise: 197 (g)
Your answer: 1200 (g)
